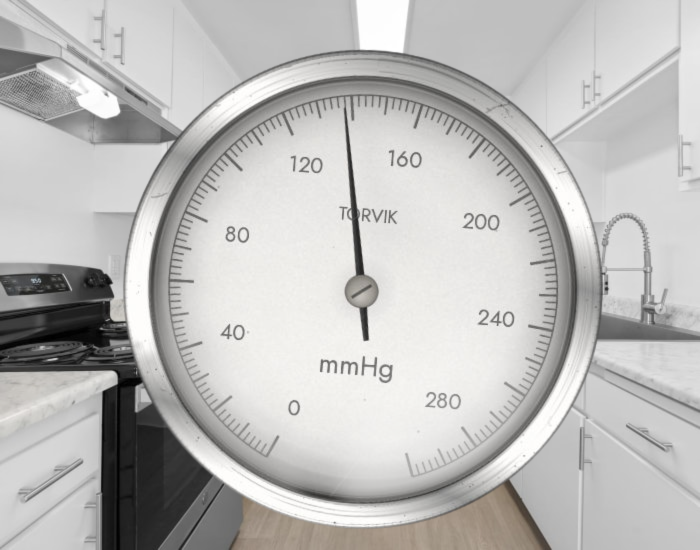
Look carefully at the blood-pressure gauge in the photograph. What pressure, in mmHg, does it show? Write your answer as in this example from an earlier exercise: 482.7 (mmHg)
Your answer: 138 (mmHg)
